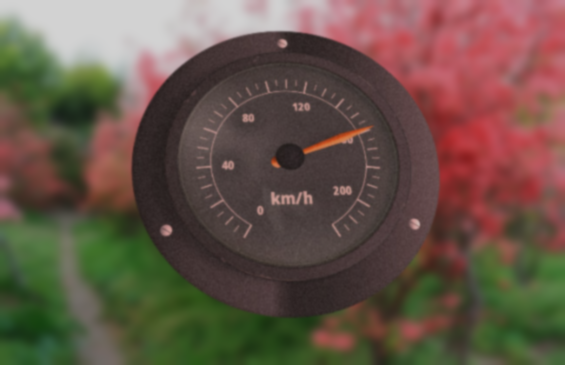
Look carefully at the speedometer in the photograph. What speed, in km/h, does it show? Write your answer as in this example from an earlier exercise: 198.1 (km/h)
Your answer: 160 (km/h)
